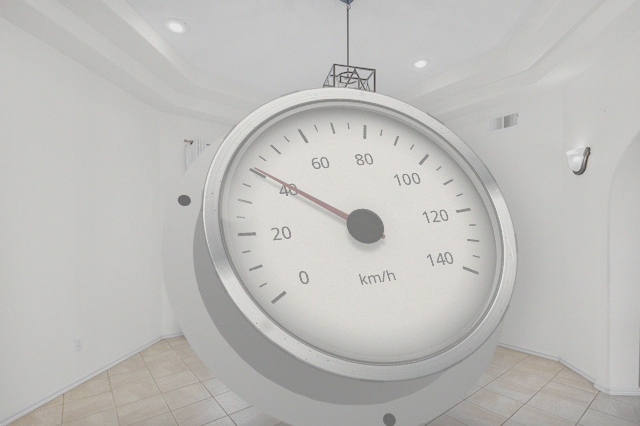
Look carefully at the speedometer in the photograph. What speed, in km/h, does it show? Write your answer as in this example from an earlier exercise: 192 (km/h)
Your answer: 40 (km/h)
